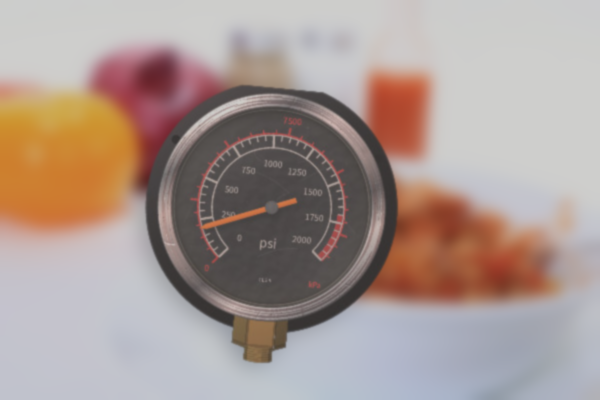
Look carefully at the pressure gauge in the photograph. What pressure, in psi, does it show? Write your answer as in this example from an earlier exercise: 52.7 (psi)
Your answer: 200 (psi)
